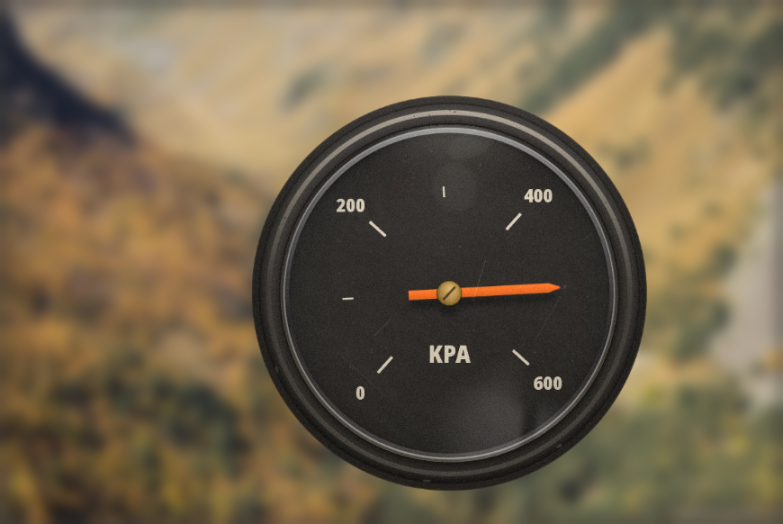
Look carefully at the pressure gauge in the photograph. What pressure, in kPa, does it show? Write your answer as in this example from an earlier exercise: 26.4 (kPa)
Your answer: 500 (kPa)
